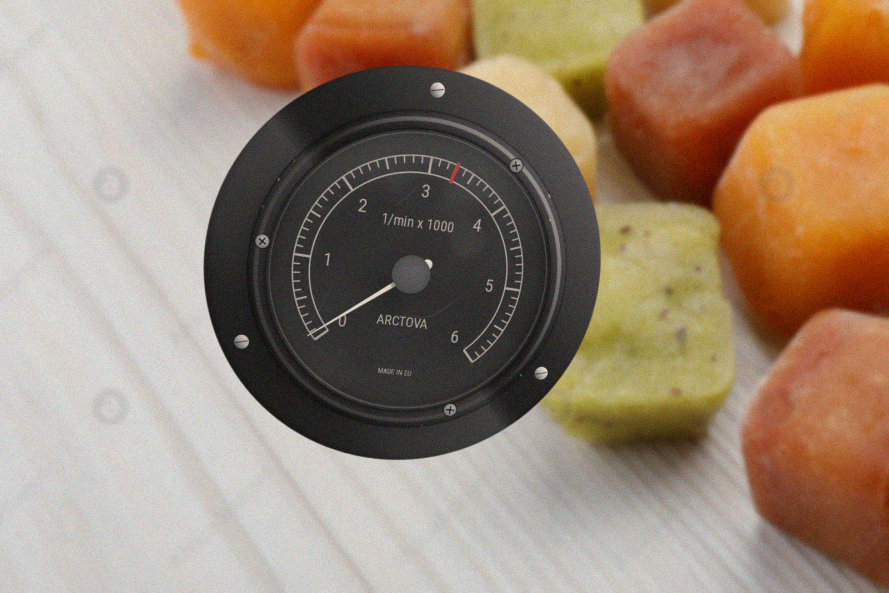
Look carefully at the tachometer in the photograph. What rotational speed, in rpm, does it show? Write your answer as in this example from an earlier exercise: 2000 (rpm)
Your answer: 100 (rpm)
